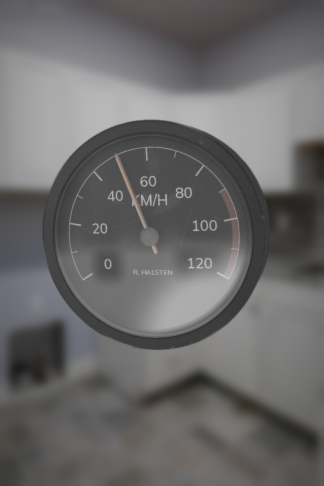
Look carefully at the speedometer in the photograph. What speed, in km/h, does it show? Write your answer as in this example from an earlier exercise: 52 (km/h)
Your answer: 50 (km/h)
